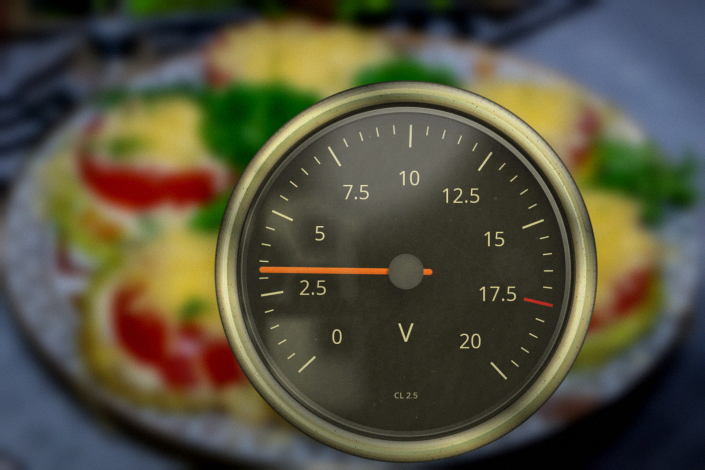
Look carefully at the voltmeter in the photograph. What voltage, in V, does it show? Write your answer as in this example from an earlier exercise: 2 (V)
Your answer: 3.25 (V)
